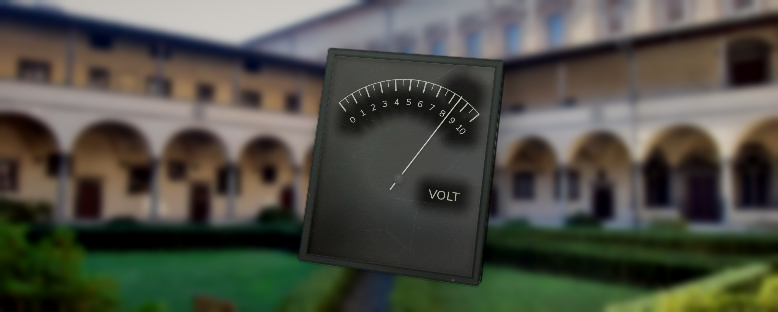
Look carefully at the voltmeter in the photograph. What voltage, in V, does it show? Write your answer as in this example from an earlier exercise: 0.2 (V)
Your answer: 8.5 (V)
